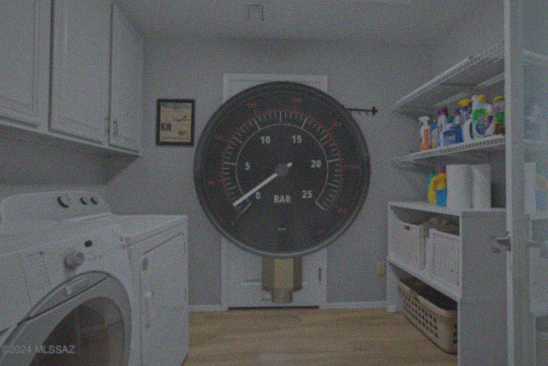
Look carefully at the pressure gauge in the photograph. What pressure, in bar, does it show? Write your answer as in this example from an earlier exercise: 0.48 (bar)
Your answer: 1 (bar)
